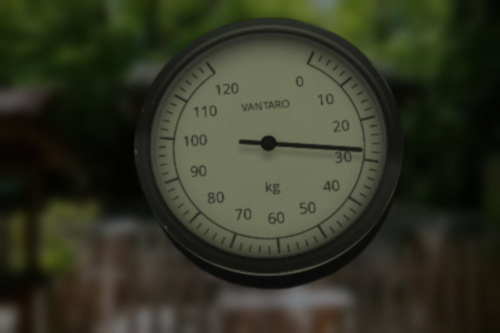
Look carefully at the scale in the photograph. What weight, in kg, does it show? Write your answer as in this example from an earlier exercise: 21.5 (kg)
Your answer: 28 (kg)
